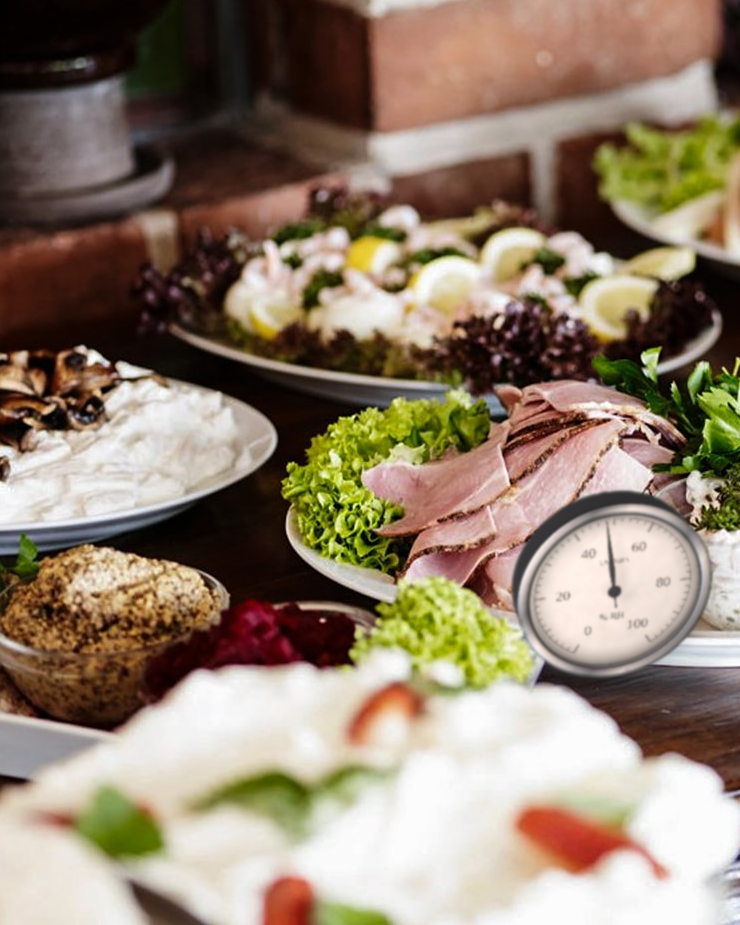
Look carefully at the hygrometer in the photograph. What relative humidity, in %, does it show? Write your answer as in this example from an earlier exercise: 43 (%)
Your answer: 48 (%)
